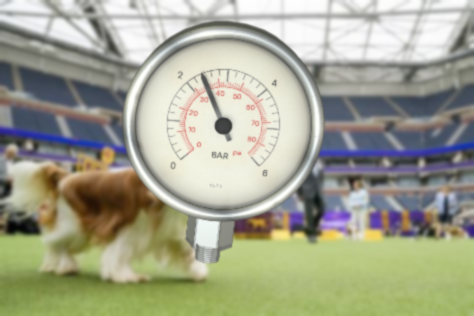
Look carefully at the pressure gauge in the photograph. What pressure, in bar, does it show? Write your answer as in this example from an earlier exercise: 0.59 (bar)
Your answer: 2.4 (bar)
